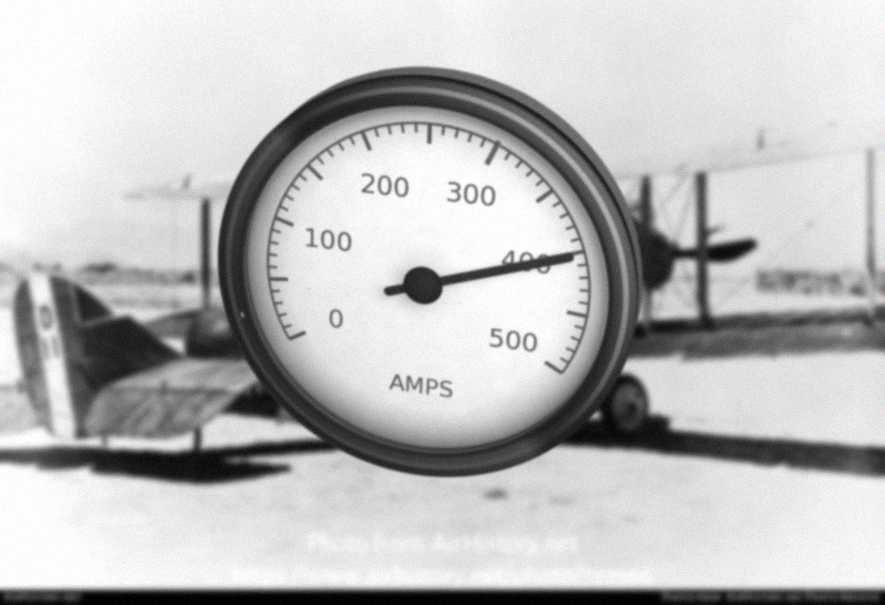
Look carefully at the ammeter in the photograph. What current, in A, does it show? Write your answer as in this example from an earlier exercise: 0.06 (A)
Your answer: 400 (A)
